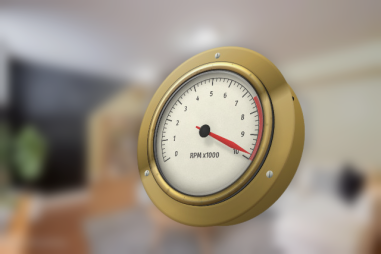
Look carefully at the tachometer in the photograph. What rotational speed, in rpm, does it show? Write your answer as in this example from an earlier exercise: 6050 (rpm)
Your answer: 9800 (rpm)
